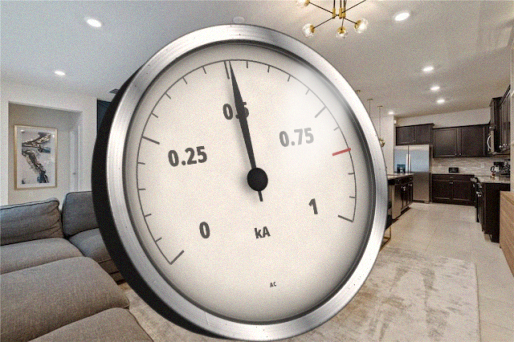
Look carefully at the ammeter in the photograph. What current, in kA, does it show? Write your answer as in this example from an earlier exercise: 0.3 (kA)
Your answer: 0.5 (kA)
